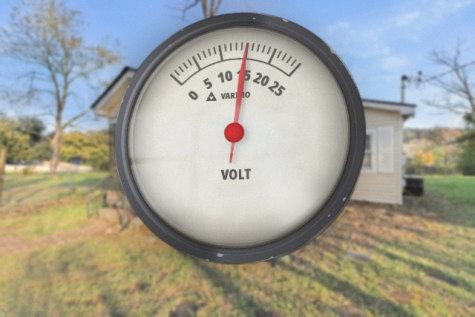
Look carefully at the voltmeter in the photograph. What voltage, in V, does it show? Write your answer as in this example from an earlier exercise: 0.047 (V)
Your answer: 15 (V)
